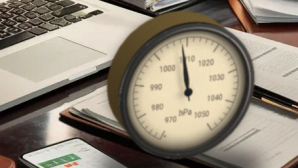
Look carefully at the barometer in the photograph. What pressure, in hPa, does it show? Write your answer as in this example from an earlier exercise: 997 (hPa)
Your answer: 1008 (hPa)
